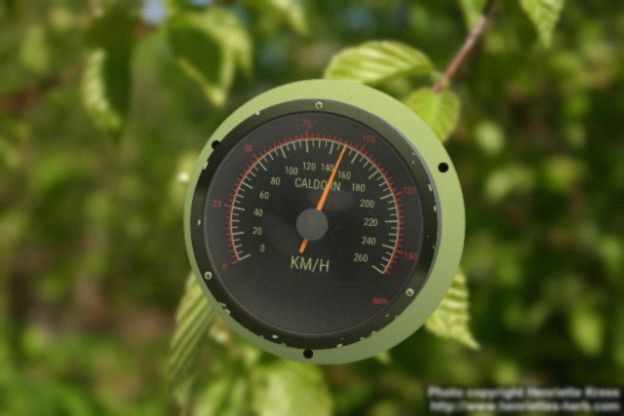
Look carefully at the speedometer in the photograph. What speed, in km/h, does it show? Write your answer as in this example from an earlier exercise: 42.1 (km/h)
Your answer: 150 (km/h)
